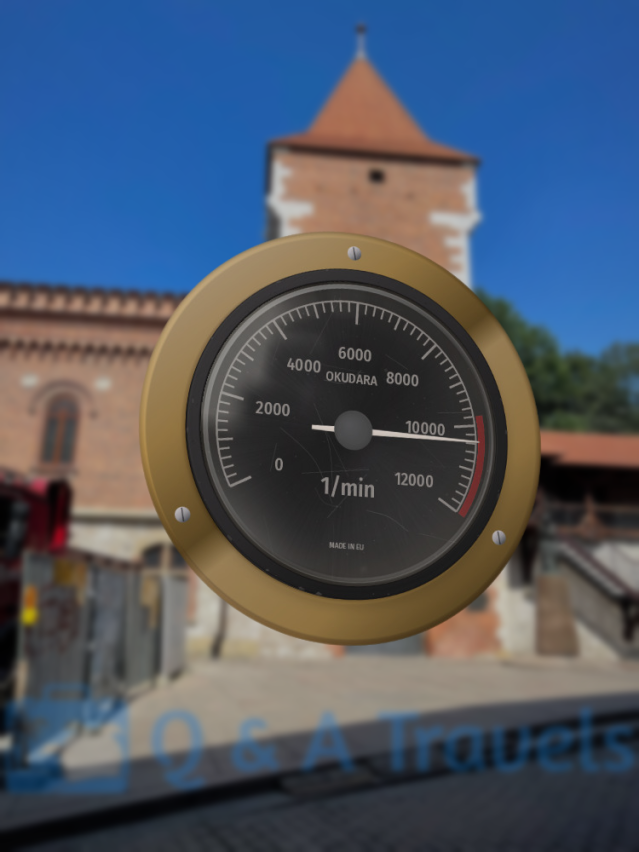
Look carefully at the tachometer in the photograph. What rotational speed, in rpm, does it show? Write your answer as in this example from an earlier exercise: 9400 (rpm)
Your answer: 10400 (rpm)
